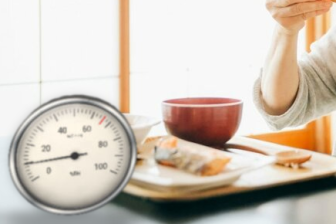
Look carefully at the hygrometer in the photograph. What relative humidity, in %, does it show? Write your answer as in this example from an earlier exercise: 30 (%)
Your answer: 10 (%)
